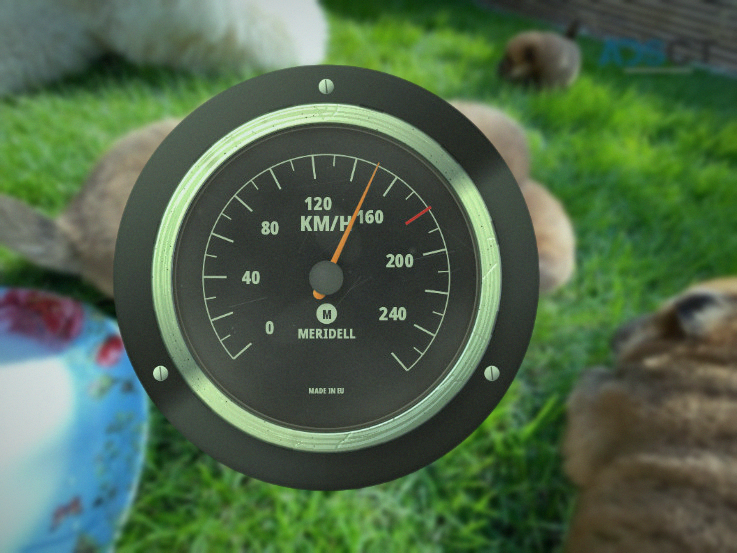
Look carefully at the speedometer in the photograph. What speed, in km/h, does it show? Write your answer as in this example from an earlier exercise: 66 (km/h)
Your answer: 150 (km/h)
